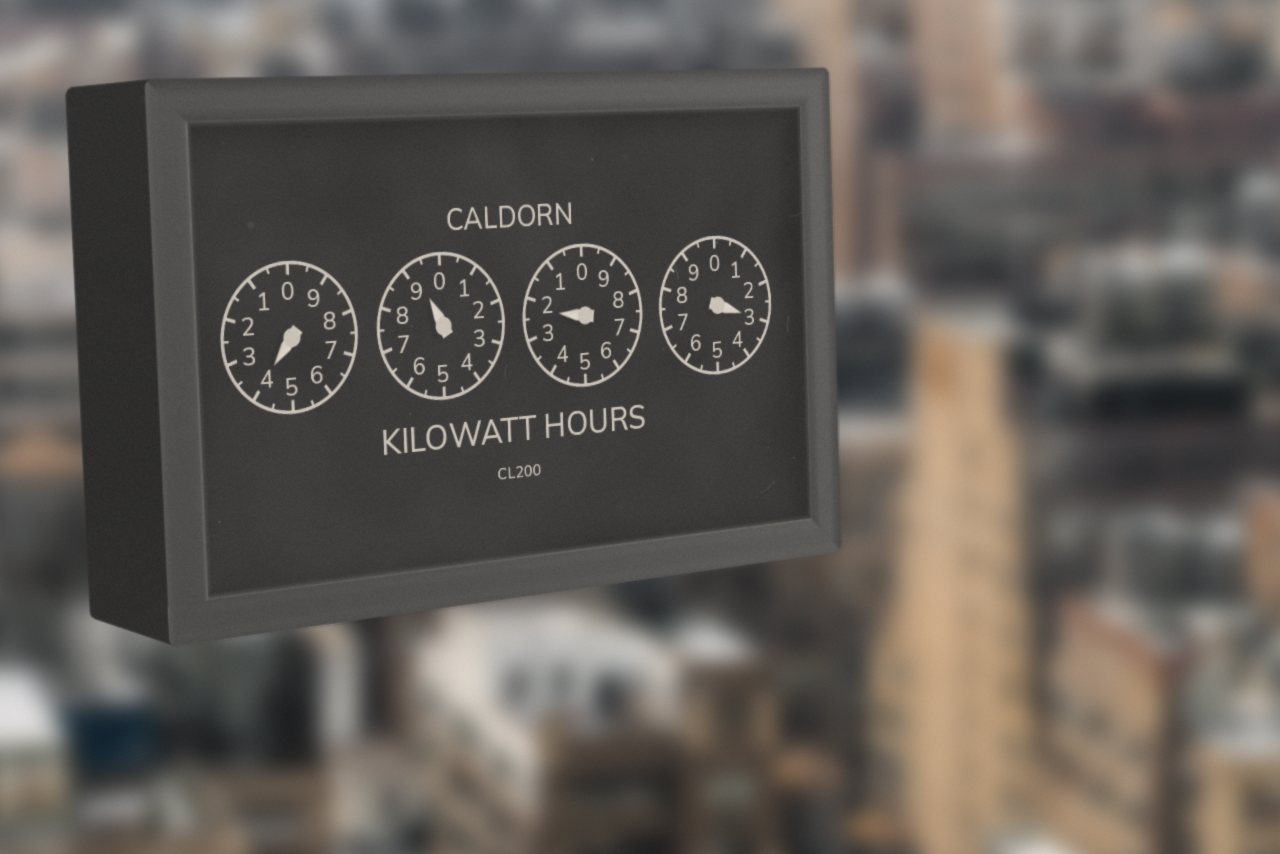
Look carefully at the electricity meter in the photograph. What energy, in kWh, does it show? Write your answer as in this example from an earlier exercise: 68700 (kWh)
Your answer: 3923 (kWh)
